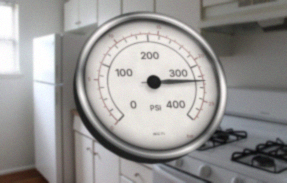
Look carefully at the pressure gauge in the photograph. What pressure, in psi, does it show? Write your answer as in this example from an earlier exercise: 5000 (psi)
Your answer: 330 (psi)
